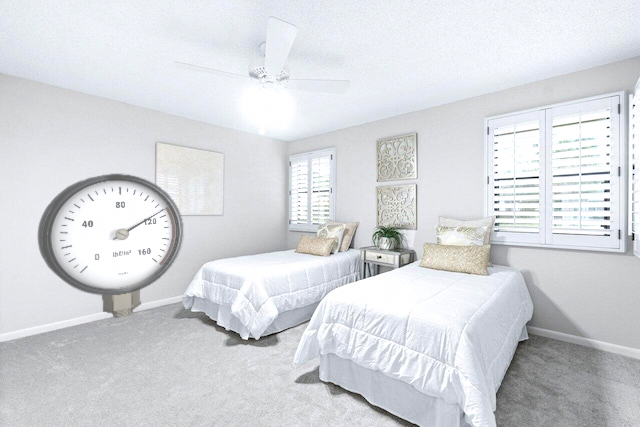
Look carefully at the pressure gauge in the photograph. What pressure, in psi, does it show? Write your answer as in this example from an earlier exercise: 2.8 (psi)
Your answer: 115 (psi)
